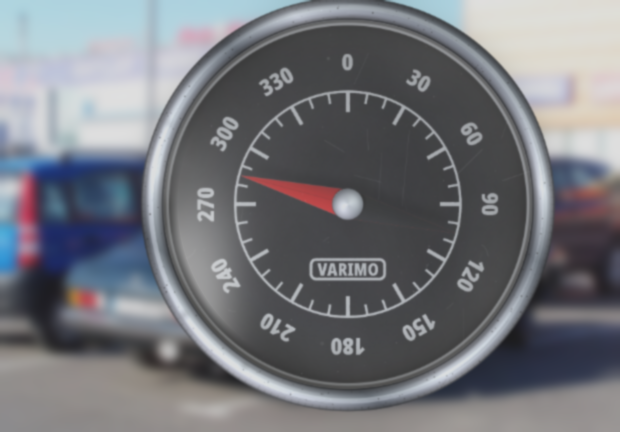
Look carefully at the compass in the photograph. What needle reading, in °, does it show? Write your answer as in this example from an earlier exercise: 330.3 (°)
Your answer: 285 (°)
